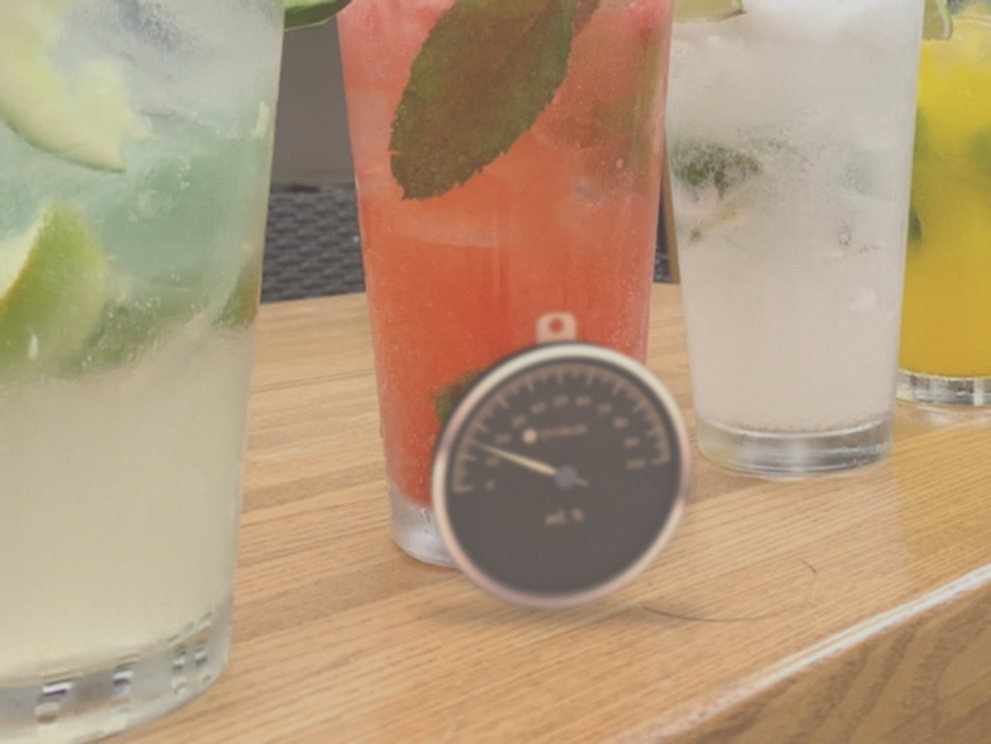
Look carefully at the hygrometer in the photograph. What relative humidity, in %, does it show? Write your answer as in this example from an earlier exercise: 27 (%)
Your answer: 15 (%)
